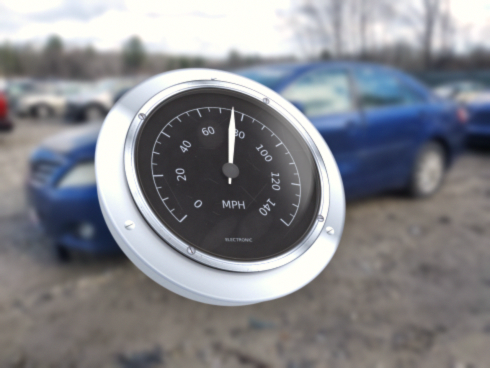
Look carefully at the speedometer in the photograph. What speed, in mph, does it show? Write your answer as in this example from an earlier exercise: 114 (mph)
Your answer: 75 (mph)
